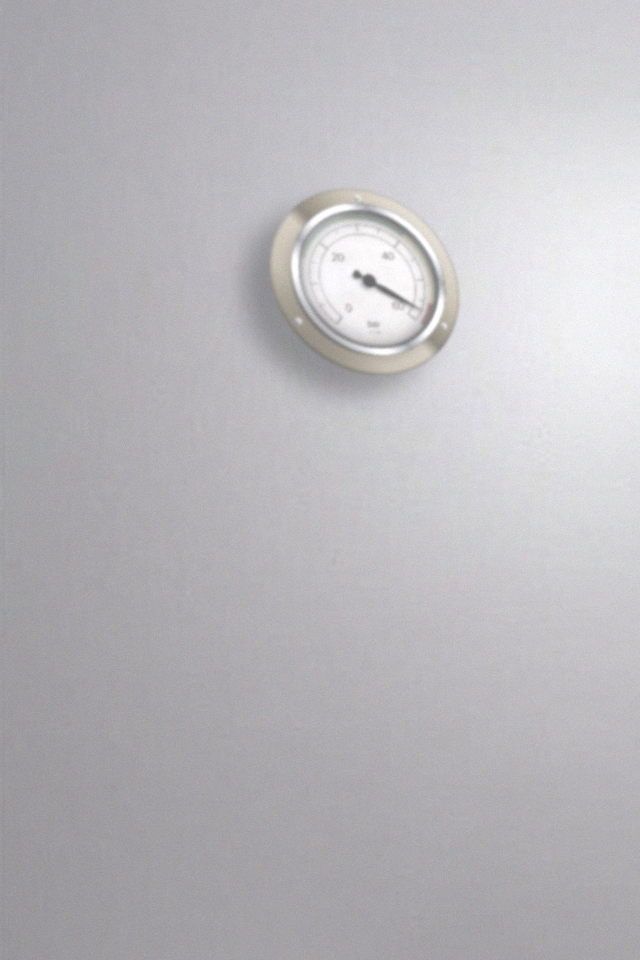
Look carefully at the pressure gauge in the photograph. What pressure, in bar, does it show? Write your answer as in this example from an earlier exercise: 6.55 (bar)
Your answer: 57.5 (bar)
